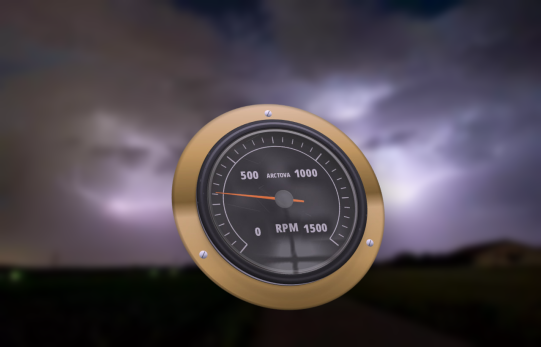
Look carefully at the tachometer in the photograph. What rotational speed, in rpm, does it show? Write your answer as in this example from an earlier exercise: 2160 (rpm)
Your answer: 300 (rpm)
